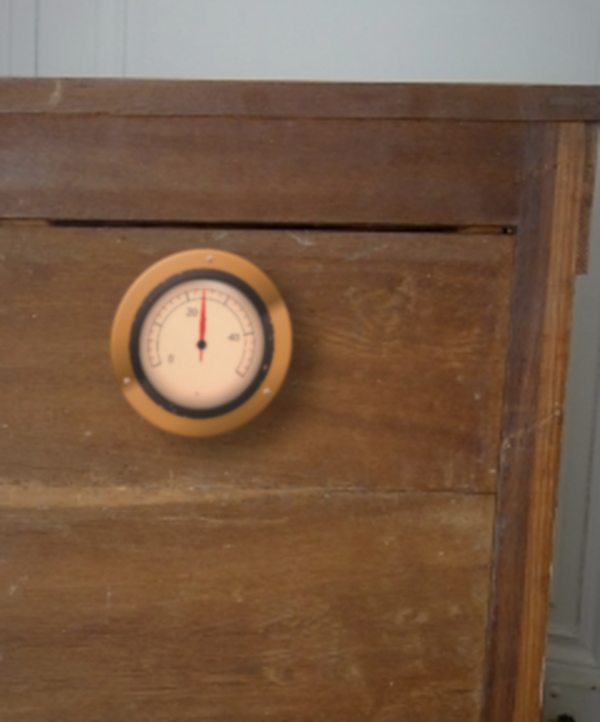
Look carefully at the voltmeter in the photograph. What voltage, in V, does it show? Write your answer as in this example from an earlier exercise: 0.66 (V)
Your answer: 24 (V)
